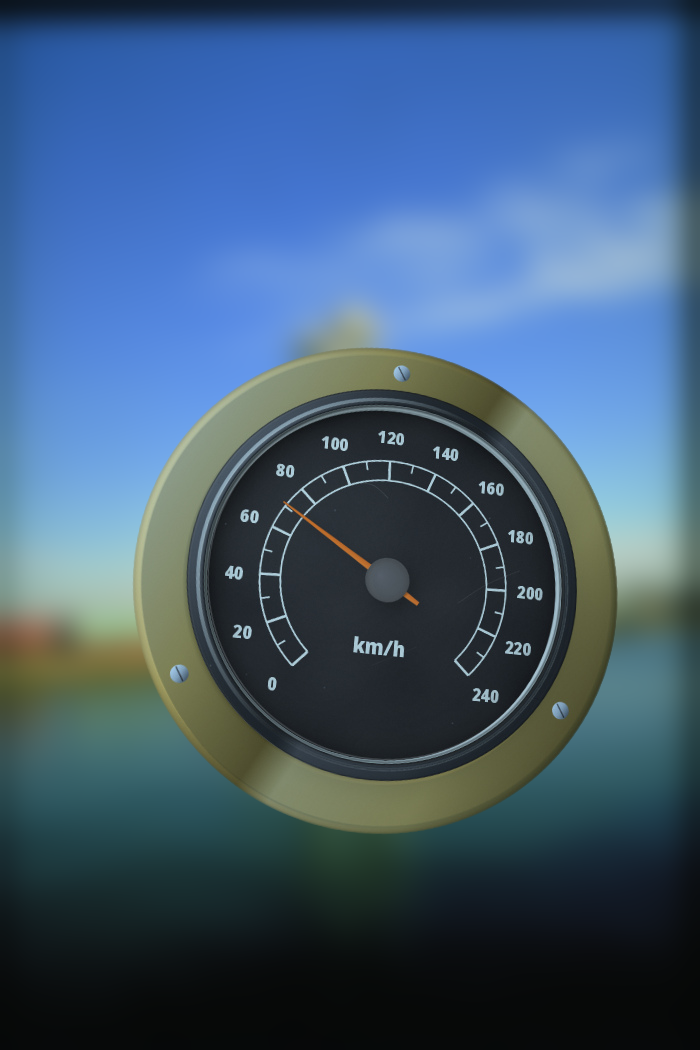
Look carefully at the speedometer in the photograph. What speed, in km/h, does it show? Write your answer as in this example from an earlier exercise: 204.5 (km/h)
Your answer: 70 (km/h)
